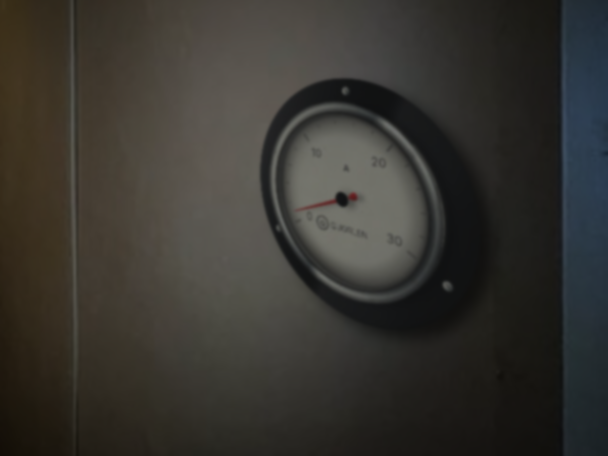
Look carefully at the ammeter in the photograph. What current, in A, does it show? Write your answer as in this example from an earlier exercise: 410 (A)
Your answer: 1 (A)
